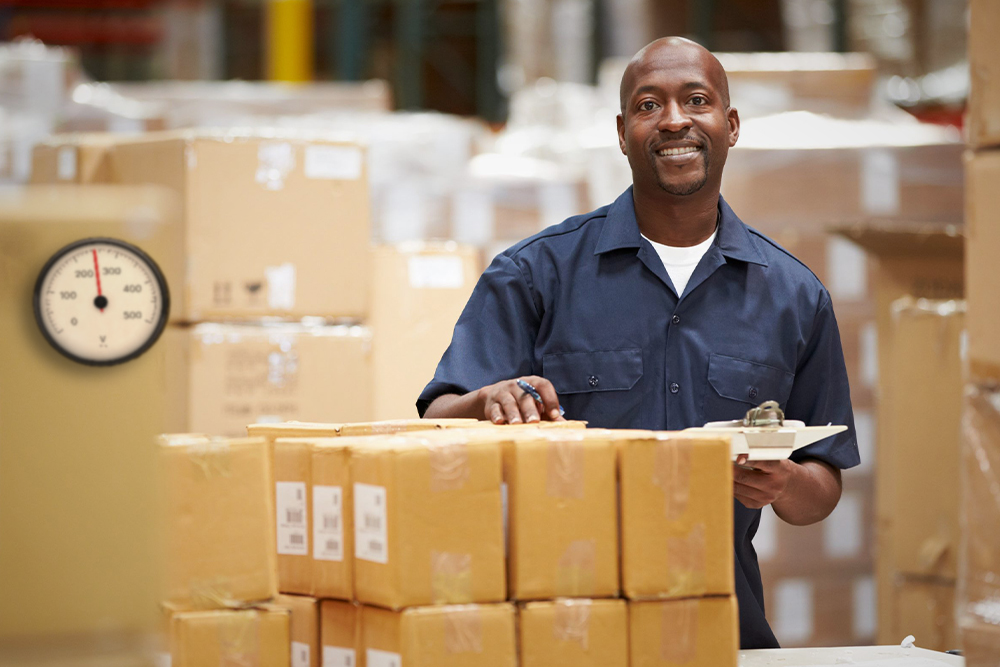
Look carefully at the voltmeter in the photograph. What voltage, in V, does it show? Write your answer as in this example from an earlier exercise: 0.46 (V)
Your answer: 250 (V)
